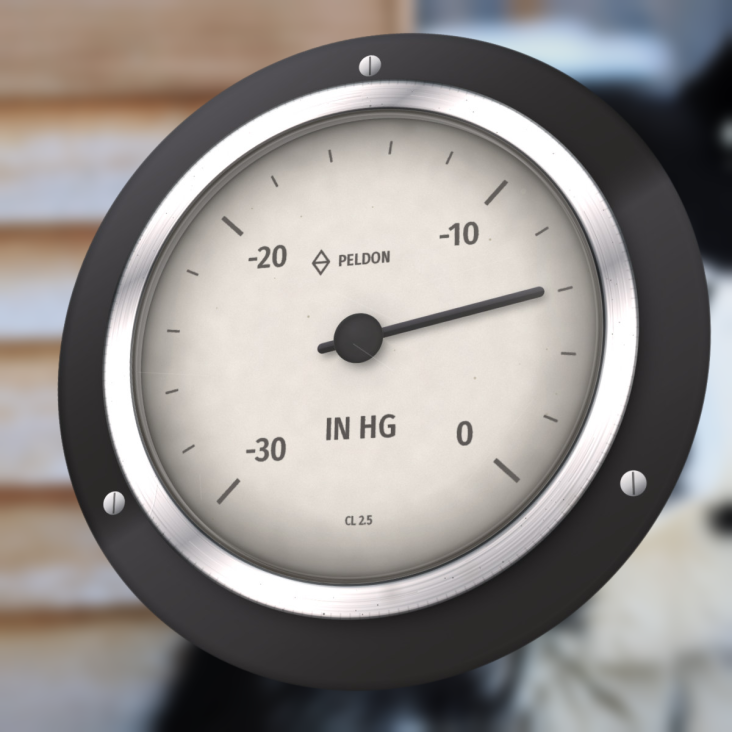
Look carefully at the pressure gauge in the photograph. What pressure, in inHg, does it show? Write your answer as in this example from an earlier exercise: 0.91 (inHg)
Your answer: -6 (inHg)
